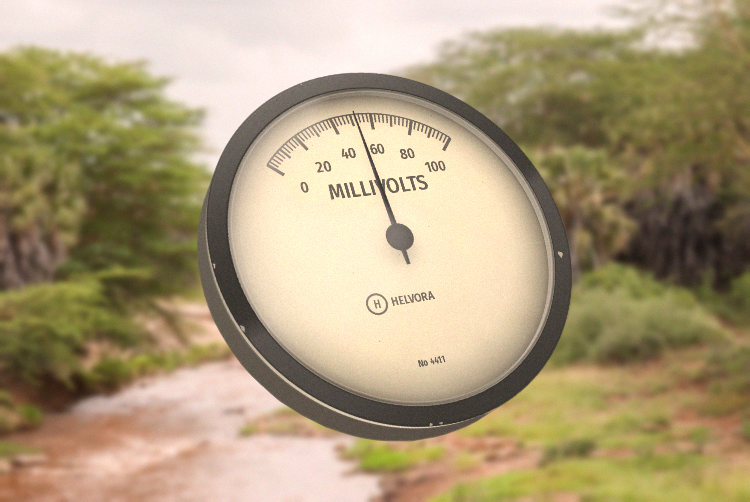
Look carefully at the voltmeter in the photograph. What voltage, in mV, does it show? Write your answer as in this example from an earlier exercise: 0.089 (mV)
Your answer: 50 (mV)
